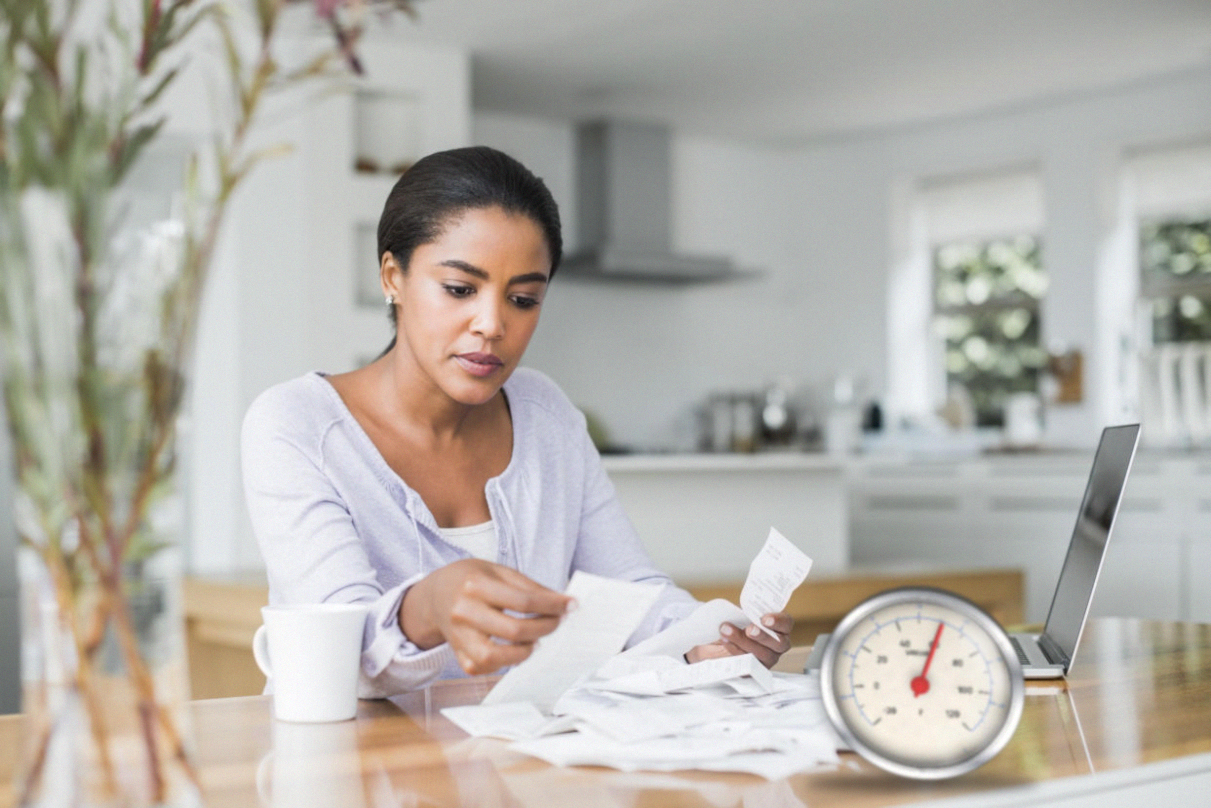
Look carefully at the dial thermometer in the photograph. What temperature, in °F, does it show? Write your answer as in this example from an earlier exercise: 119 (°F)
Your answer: 60 (°F)
